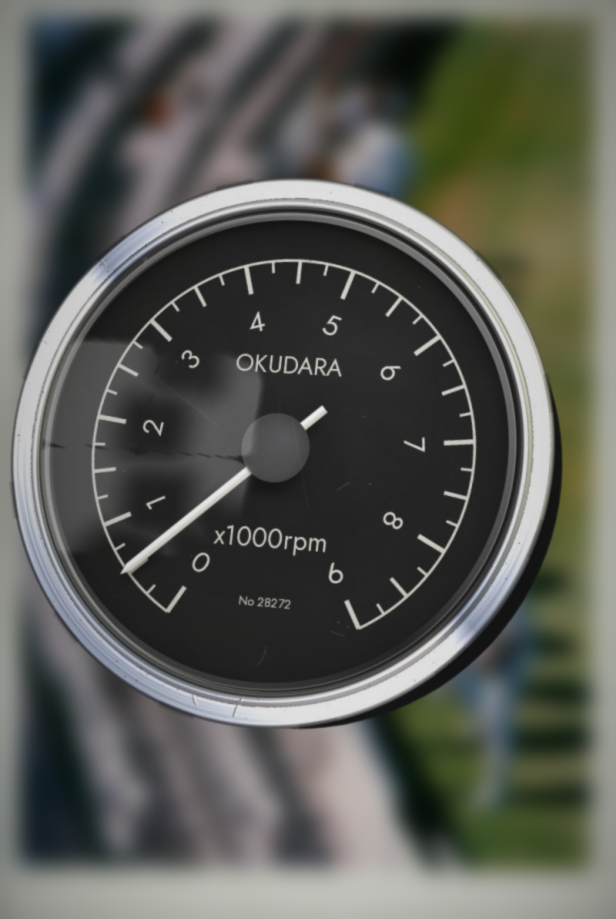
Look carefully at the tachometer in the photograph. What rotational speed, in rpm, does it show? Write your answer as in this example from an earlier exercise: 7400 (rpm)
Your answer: 500 (rpm)
